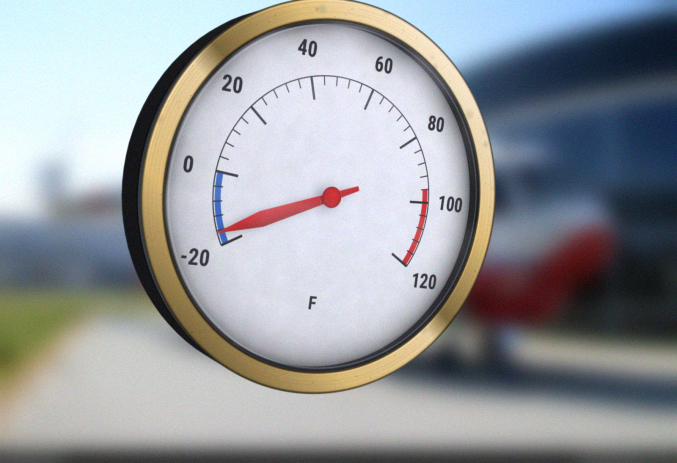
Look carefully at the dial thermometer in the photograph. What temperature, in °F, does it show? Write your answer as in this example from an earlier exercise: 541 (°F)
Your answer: -16 (°F)
